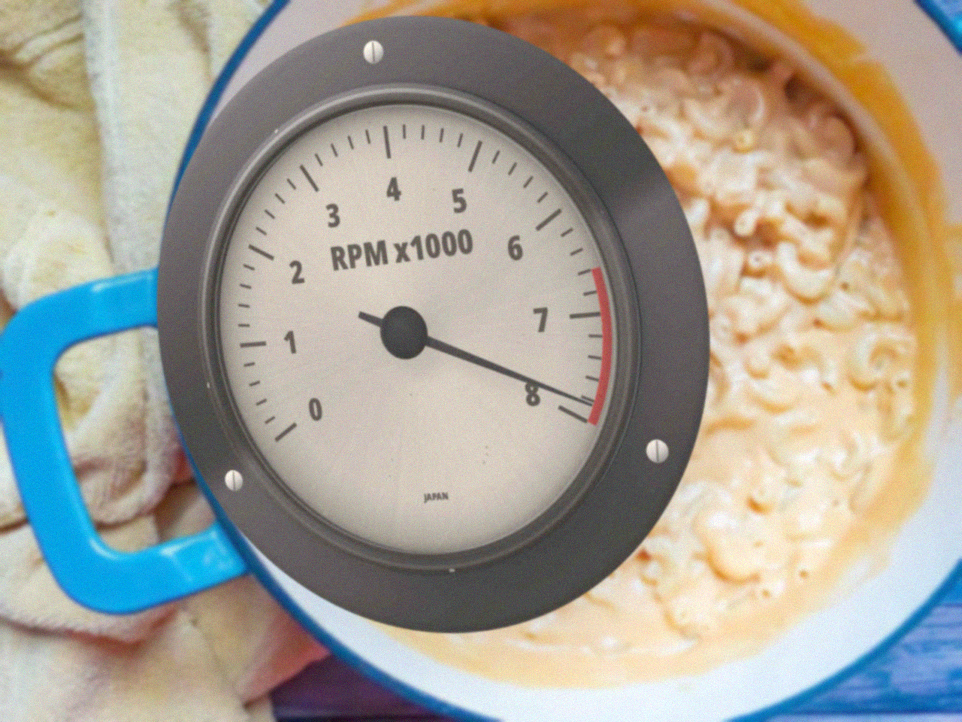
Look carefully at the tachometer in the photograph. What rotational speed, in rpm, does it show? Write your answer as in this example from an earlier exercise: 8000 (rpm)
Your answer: 7800 (rpm)
